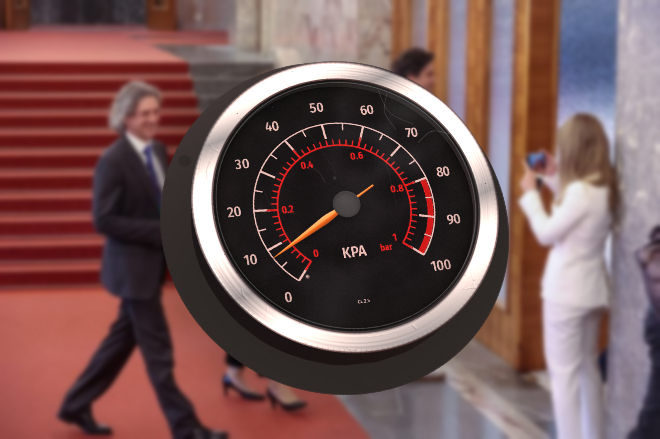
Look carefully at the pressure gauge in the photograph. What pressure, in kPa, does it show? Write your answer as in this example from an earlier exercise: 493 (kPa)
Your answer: 7.5 (kPa)
